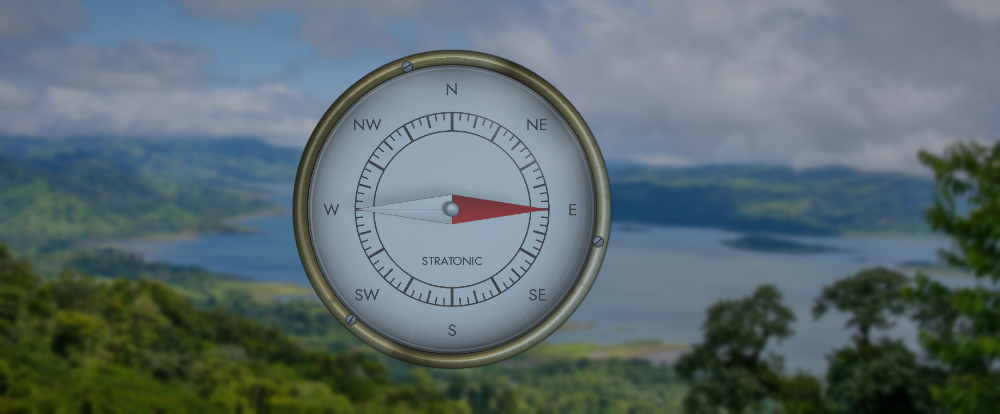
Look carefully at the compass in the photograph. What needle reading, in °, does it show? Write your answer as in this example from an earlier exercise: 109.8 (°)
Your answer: 90 (°)
